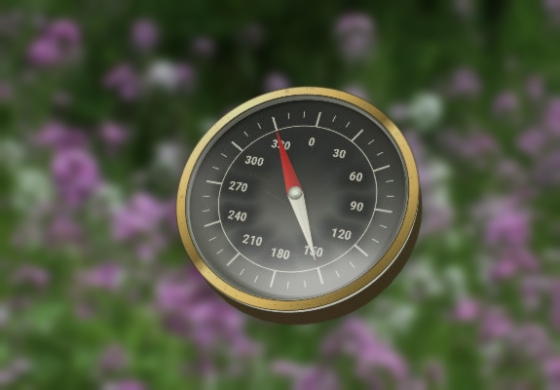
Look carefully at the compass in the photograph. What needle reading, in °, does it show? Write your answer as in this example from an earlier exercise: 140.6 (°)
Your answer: 330 (°)
